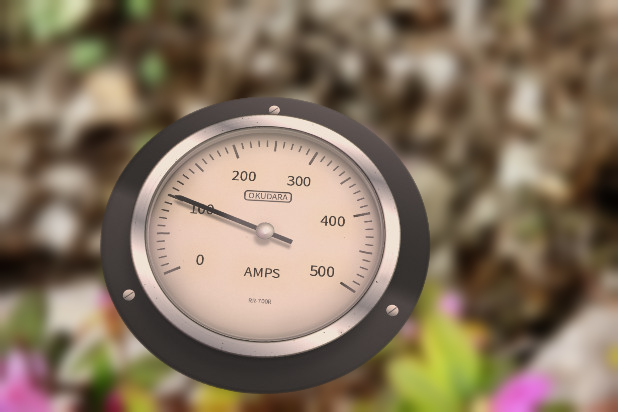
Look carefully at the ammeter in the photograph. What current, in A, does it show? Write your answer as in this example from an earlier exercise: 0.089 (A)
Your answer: 100 (A)
